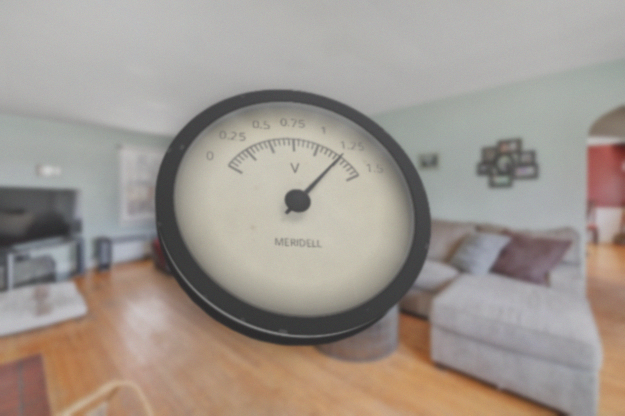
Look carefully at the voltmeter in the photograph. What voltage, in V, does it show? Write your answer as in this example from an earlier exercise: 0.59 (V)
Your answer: 1.25 (V)
